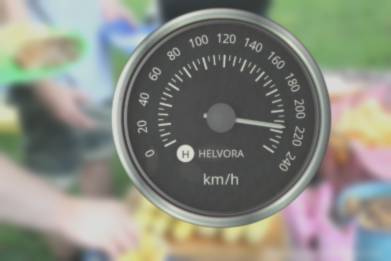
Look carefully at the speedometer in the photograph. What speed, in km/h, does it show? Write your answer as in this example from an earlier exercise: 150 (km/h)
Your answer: 215 (km/h)
